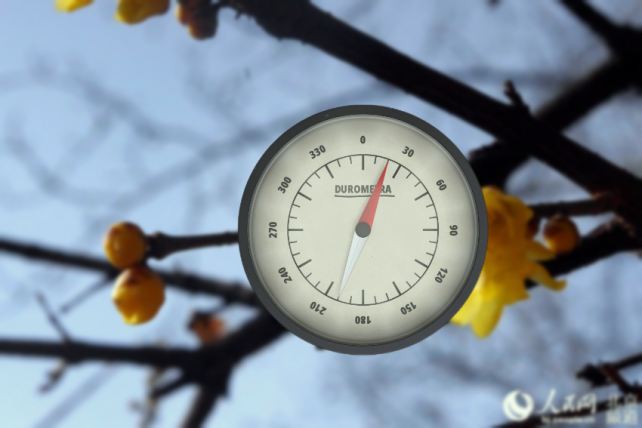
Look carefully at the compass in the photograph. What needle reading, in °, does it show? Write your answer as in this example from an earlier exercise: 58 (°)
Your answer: 20 (°)
